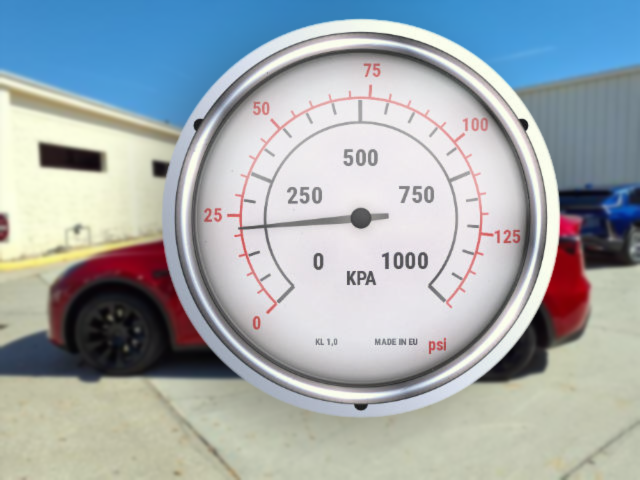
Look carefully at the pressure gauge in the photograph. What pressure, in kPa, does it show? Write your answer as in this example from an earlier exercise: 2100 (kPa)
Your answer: 150 (kPa)
